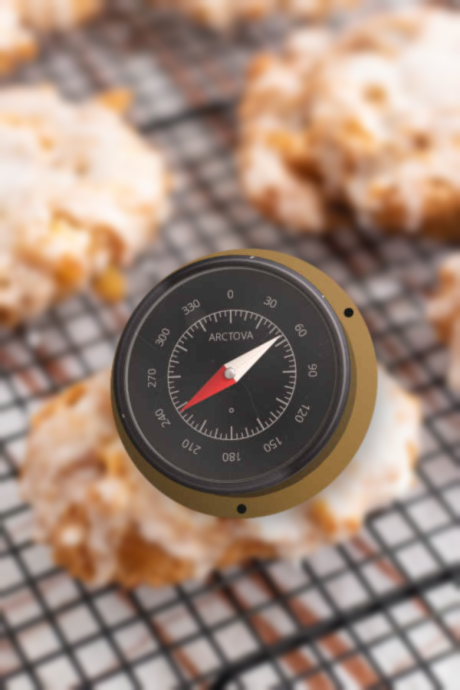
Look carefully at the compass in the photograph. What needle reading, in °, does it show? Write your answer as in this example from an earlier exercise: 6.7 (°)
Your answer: 235 (°)
